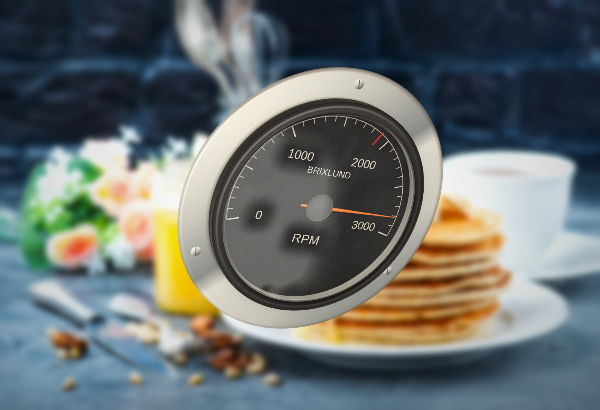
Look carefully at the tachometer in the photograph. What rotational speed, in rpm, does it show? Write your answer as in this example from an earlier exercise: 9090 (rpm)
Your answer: 2800 (rpm)
